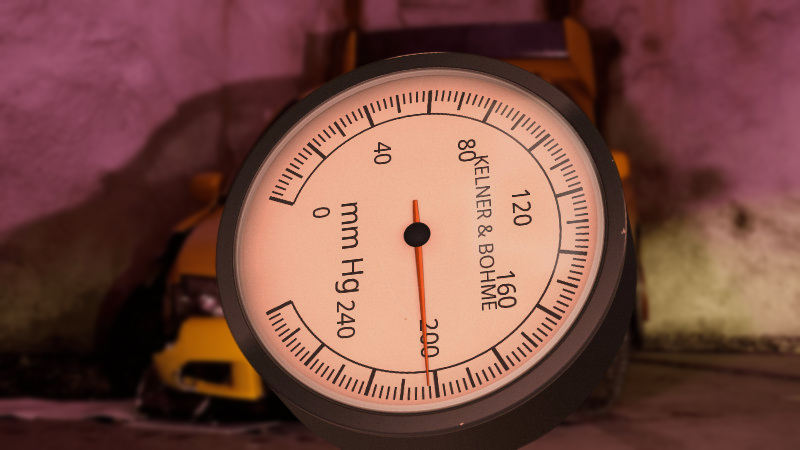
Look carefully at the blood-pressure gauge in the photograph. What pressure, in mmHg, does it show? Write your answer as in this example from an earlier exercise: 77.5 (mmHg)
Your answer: 202 (mmHg)
